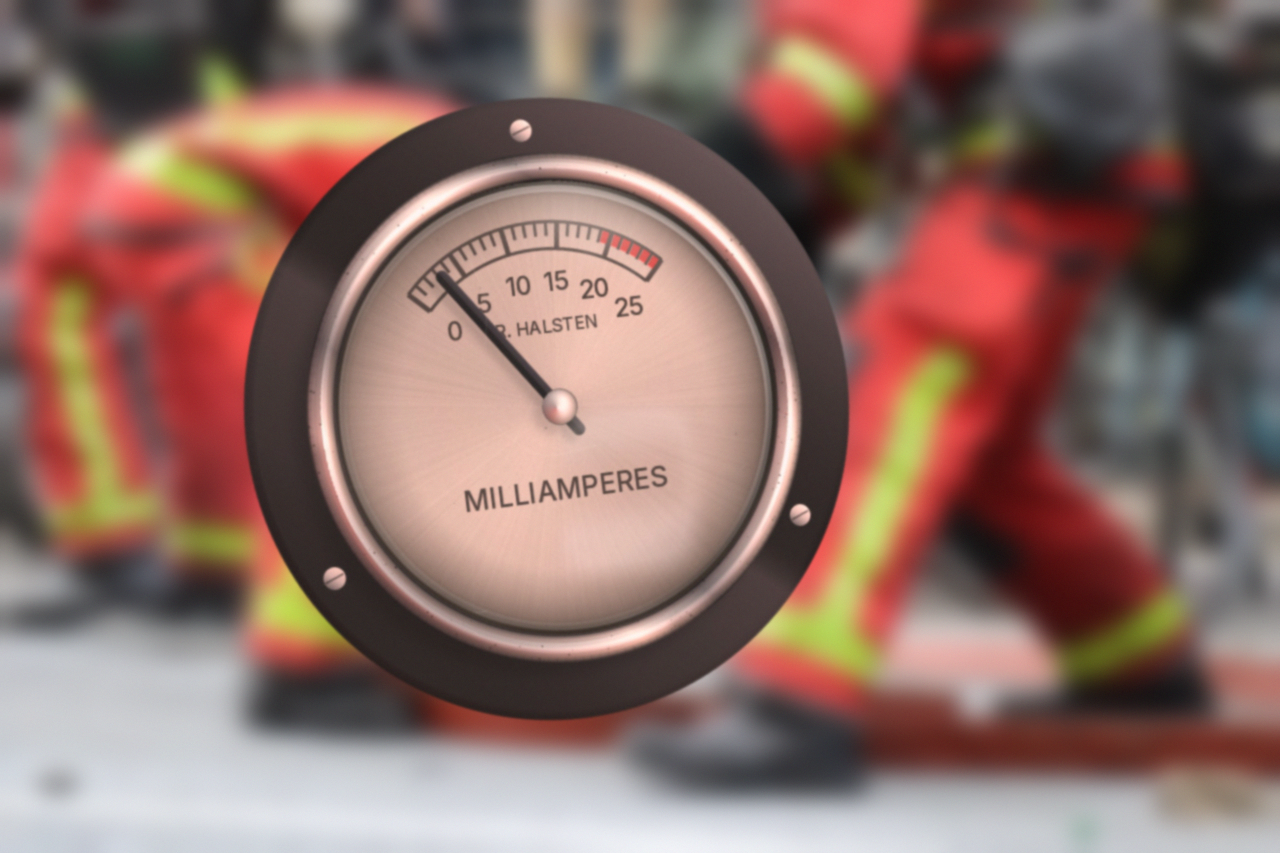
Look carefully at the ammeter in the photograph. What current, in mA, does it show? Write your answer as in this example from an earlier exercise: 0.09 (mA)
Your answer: 3 (mA)
